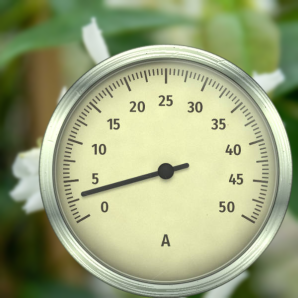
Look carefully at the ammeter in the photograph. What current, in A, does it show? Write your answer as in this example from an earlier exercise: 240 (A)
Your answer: 3 (A)
